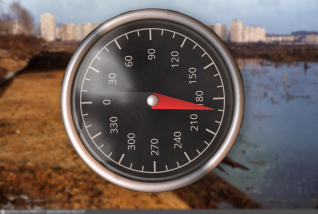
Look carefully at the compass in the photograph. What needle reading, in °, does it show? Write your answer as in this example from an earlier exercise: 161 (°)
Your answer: 190 (°)
